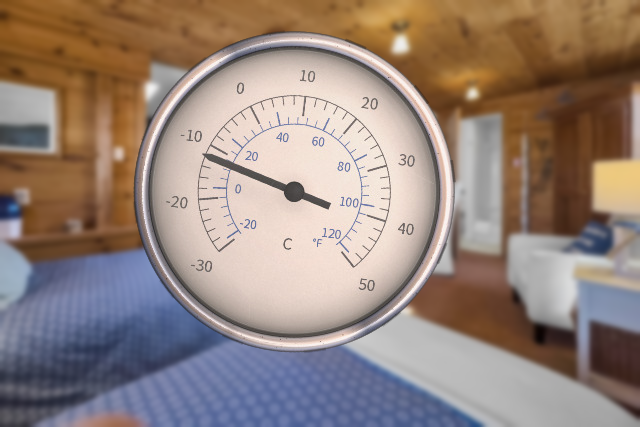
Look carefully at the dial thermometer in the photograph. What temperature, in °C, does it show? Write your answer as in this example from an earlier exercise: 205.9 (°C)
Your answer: -12 (°C)
